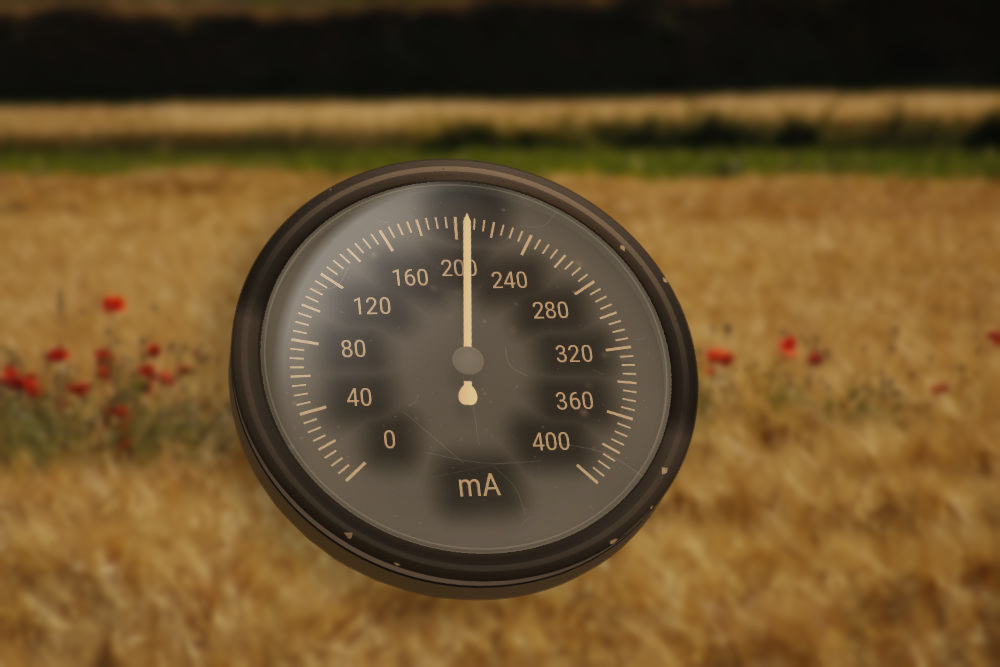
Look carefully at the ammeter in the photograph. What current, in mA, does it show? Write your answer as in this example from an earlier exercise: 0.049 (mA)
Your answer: 205 (mA)
